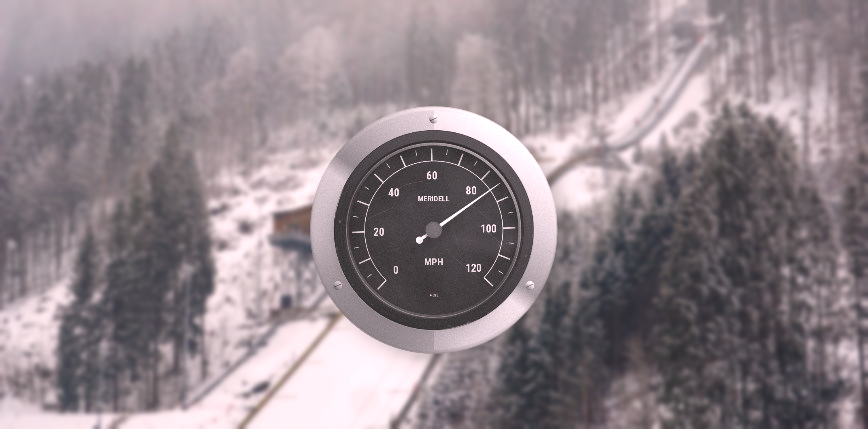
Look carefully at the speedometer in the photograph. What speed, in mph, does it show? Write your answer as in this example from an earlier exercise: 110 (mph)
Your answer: 85 (mph)
